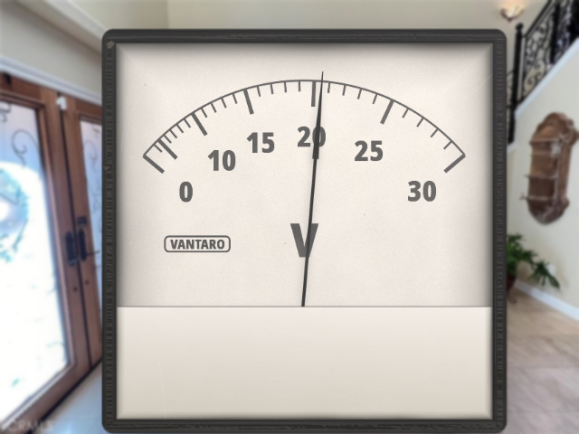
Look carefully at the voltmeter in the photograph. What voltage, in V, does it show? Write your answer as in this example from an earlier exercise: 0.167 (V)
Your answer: 20.5 (V)
